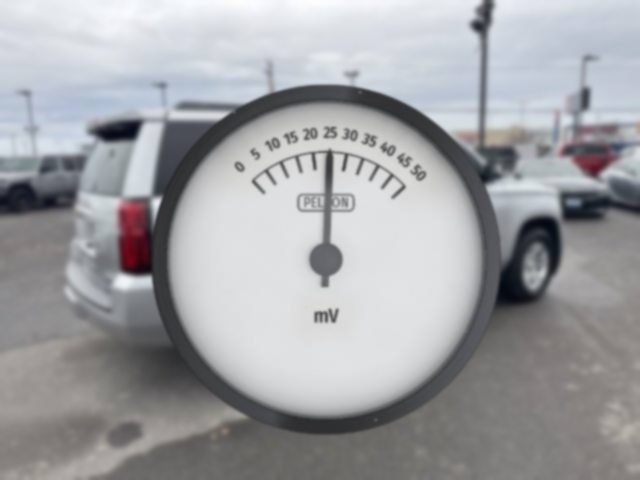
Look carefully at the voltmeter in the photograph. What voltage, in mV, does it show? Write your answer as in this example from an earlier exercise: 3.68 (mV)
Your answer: 25 (mV)
